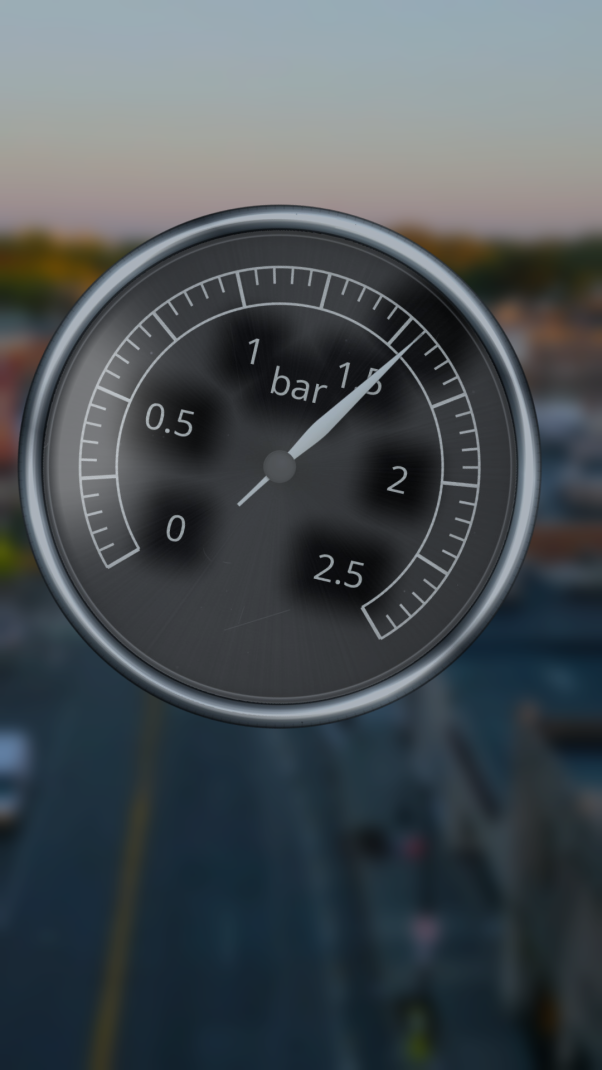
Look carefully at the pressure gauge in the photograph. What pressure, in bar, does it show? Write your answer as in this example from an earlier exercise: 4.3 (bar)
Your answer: 1.55 (bar)
